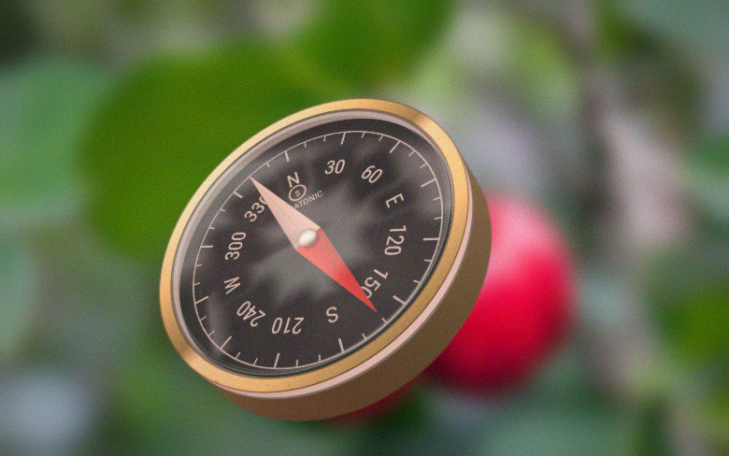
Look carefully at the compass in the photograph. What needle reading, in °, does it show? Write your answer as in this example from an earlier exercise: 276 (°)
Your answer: 160 (°)
